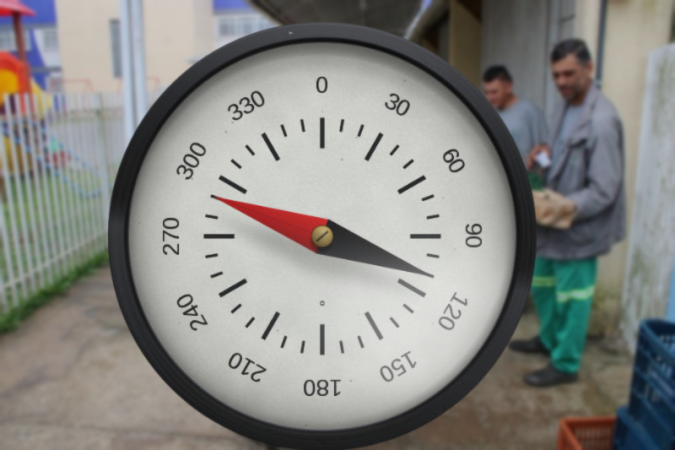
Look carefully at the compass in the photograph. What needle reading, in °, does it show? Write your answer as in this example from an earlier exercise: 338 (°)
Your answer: 290 (°)
